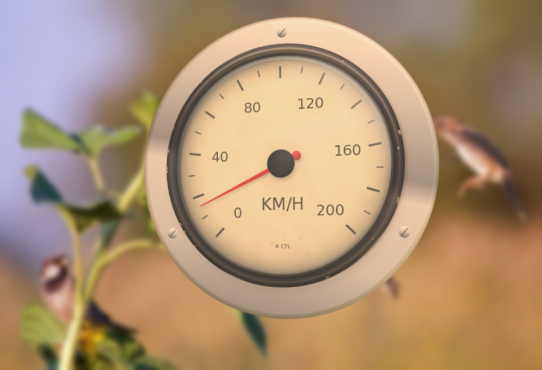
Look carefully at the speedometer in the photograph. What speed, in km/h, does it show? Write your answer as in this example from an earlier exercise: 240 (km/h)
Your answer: 15 (km/h)
